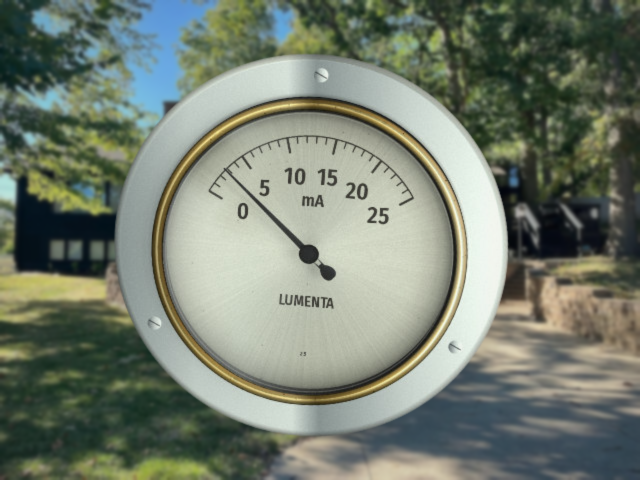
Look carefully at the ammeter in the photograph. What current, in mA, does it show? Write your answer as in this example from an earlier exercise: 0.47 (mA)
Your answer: 3 (mA)
